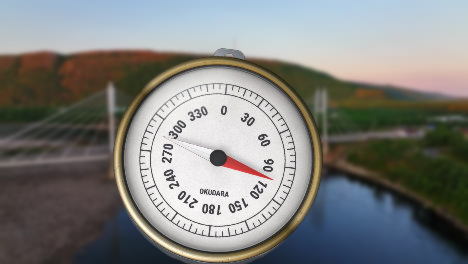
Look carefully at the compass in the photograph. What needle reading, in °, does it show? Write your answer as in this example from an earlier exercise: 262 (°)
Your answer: 105 (°)
